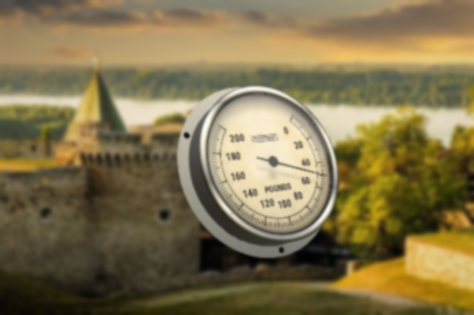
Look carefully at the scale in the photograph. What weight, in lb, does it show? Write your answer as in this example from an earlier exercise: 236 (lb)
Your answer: 50 (lb)
